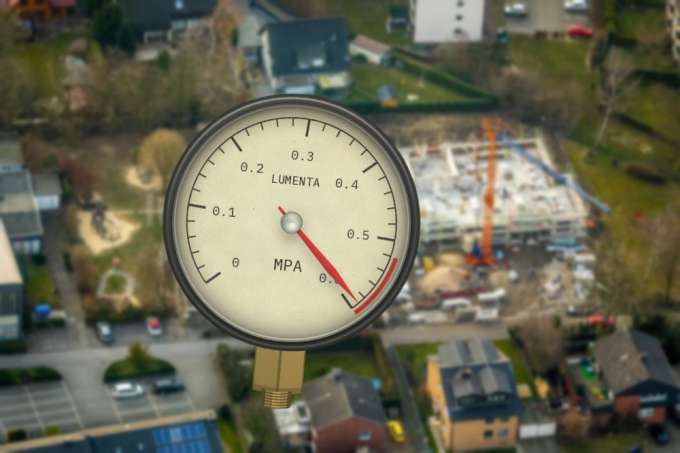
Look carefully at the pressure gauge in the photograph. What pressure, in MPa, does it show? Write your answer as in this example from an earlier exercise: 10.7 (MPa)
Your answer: 0.59 (MPa)
